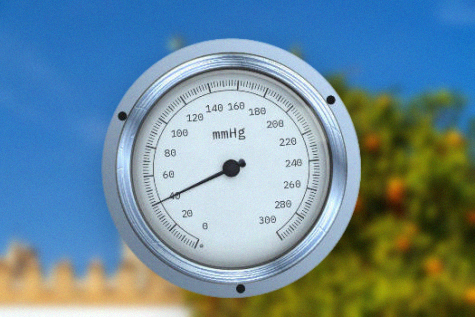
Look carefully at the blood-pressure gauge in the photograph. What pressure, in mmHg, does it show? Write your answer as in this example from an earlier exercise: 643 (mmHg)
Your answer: 40 (mmHg)
